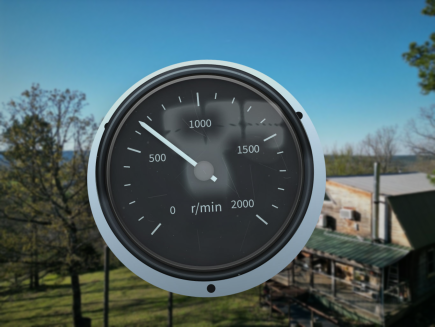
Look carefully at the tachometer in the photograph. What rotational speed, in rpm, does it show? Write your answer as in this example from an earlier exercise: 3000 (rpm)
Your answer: 650 (rpm)
